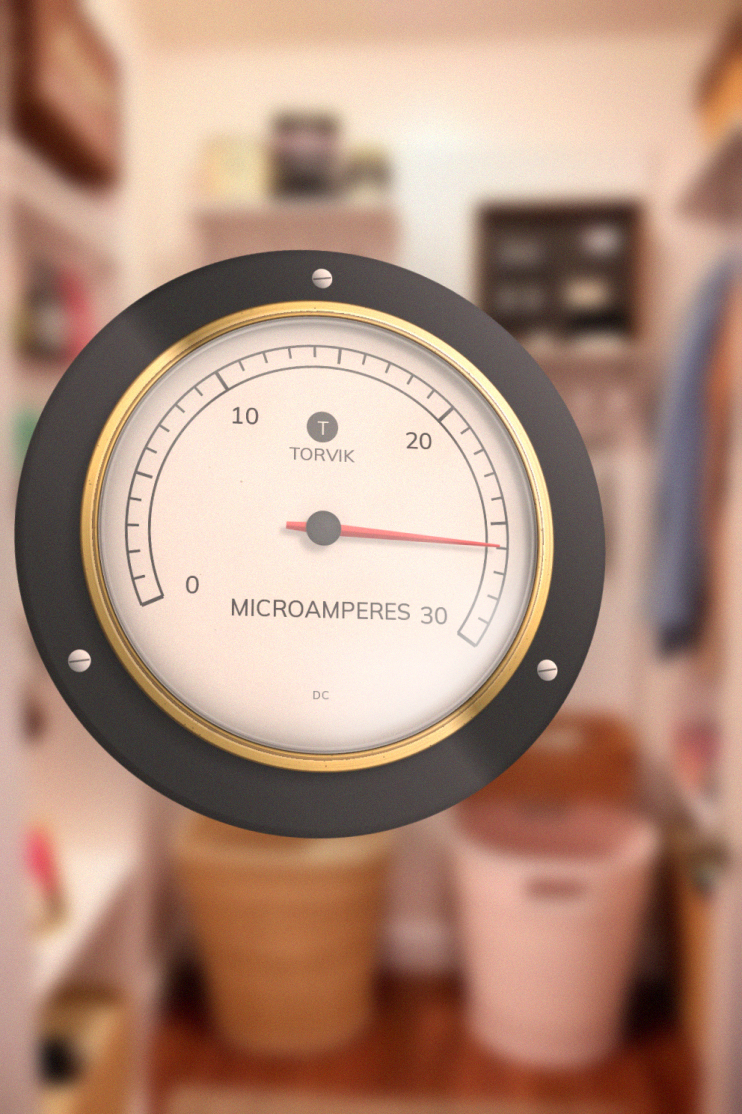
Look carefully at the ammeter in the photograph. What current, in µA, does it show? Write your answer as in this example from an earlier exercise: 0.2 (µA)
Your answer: 26 (µA)
